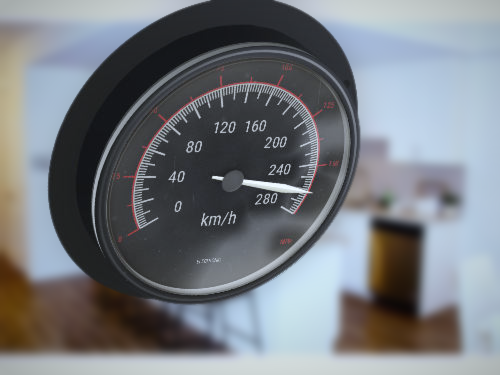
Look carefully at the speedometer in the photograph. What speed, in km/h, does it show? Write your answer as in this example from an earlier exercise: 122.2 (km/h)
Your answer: 260 (km/h)
